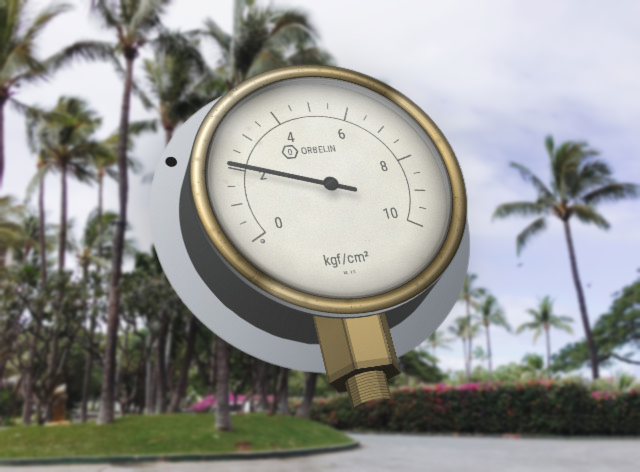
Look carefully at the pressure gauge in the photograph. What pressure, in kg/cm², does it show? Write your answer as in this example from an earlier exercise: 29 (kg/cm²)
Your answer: 2 (kg/cm²)
